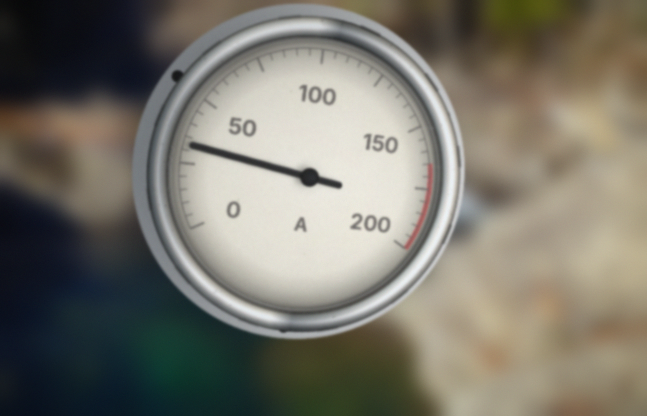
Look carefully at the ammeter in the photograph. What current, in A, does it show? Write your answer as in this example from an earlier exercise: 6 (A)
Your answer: 32.5 (A)
